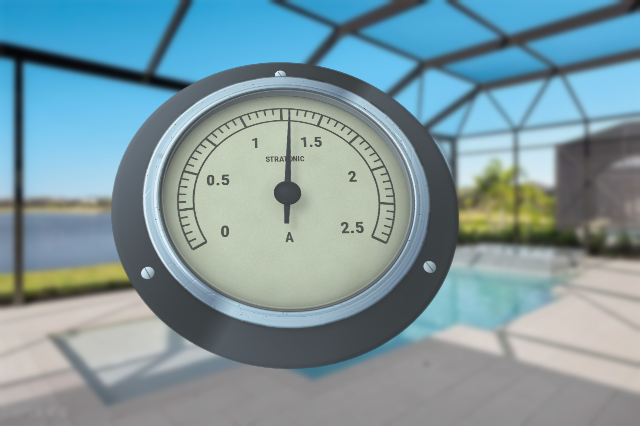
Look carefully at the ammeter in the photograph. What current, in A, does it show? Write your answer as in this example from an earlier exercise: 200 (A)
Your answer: 1.3 (A)
